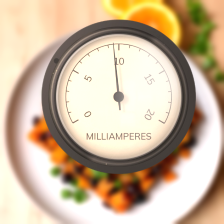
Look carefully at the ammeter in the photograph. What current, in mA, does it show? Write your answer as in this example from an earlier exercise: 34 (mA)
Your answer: 9.5 (mA)
